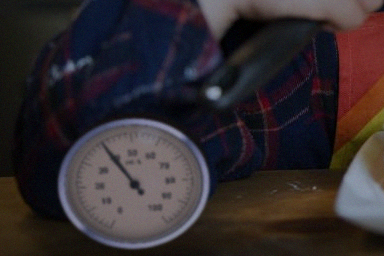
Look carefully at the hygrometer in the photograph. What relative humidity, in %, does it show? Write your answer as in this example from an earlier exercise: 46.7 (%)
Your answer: 40 (%)
